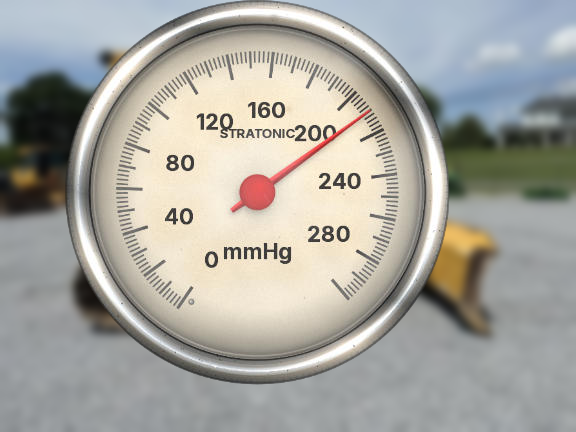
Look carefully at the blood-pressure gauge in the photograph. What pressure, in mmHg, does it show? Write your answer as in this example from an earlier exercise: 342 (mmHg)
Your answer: 210 (mmHg)
